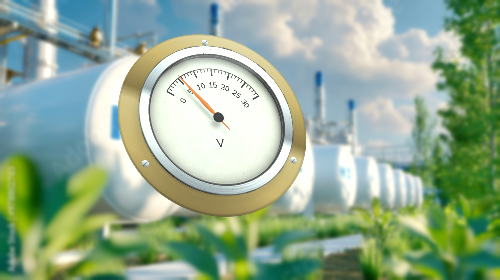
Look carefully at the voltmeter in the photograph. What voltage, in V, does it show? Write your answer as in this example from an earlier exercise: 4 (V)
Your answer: 5 (V)
